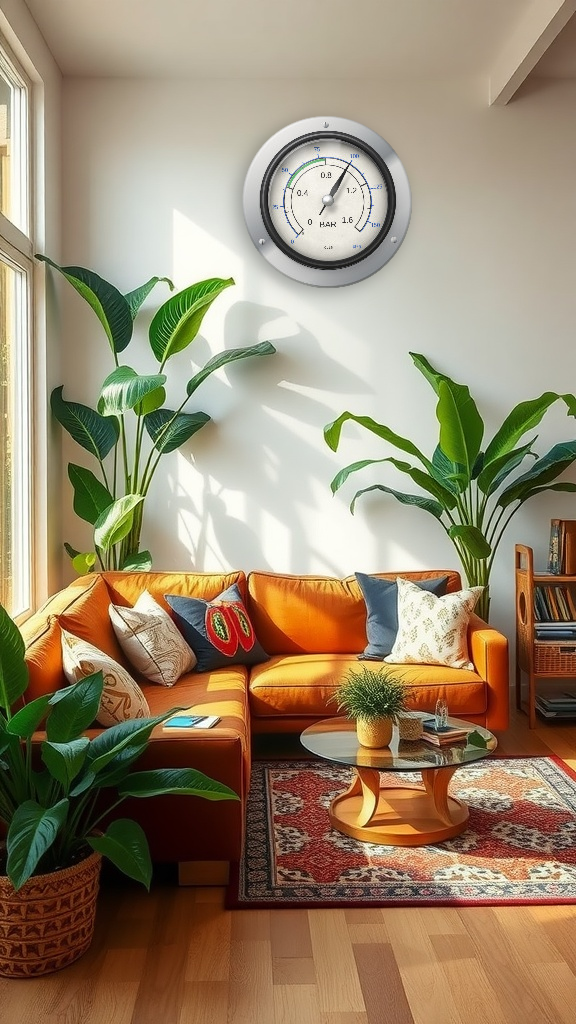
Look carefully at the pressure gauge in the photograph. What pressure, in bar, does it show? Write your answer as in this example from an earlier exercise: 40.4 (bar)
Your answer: 1 (bar)
